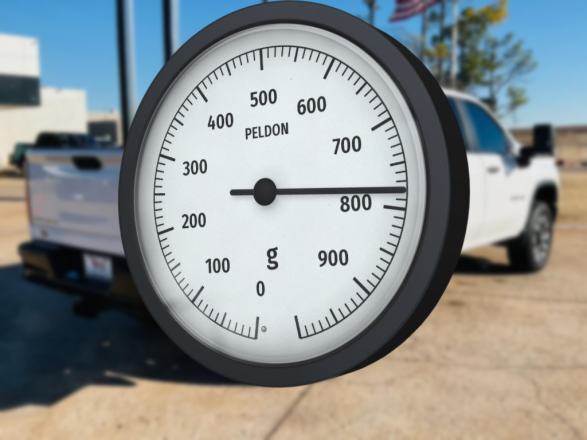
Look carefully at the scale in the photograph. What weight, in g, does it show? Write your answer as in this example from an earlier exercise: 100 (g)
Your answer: 780 (g)
